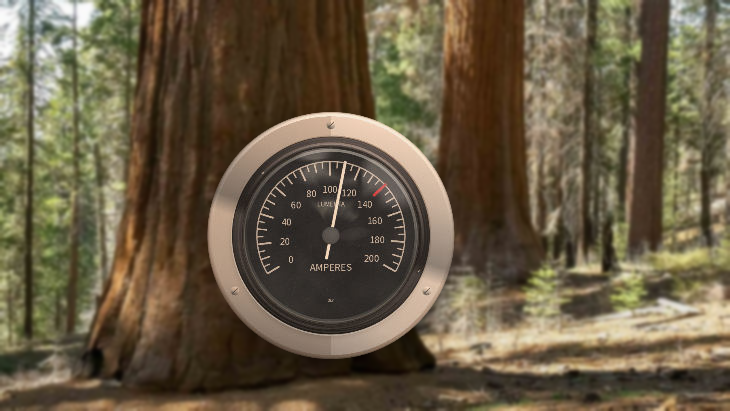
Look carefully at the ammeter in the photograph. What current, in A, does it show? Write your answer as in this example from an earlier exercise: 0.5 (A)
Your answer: 110 (A)
